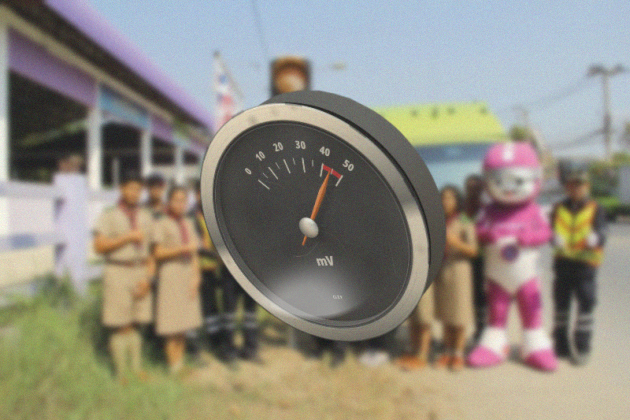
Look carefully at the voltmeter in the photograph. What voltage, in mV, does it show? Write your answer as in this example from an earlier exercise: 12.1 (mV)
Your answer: 45 (mV)
